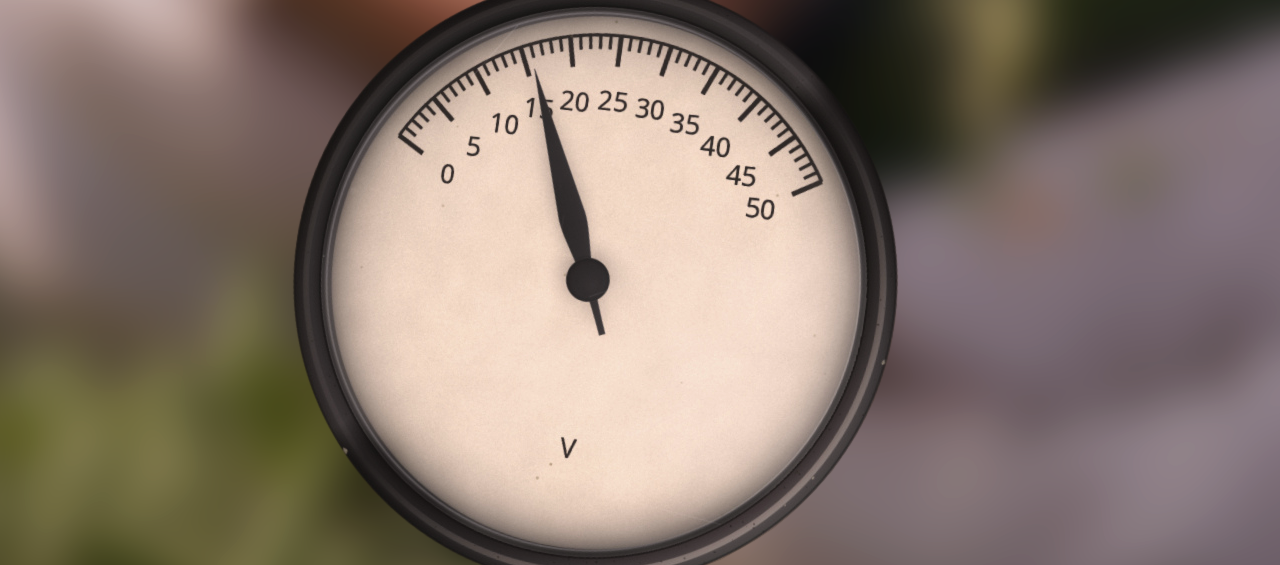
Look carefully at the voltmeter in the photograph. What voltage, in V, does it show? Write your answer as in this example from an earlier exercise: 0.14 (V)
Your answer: 16 (V)
